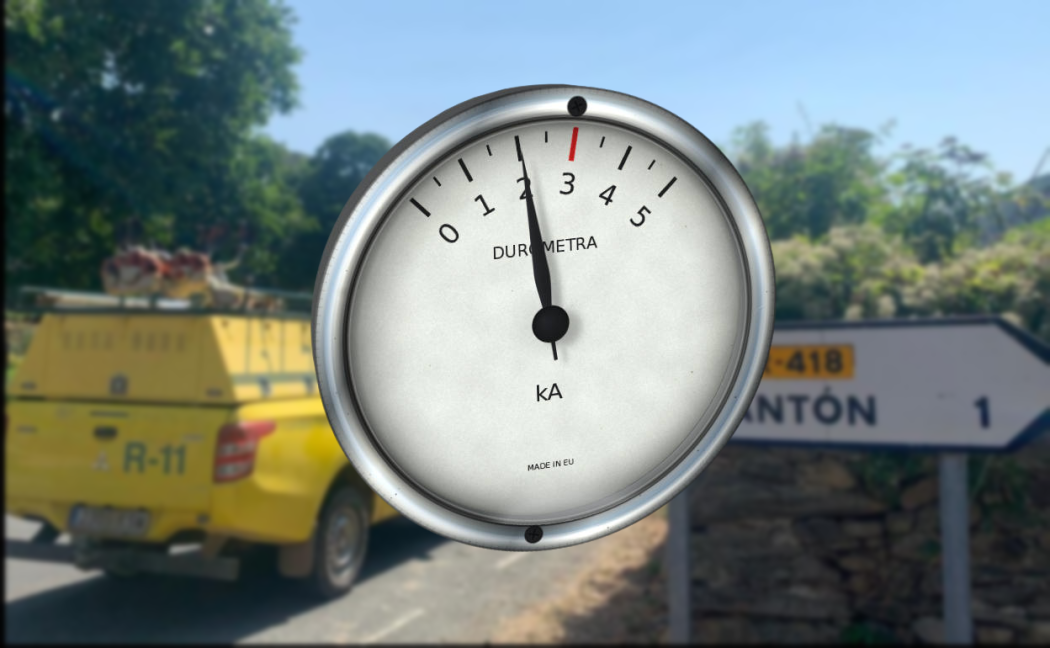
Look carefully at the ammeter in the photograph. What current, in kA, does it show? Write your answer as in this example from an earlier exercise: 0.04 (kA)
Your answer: 2 (kA)
